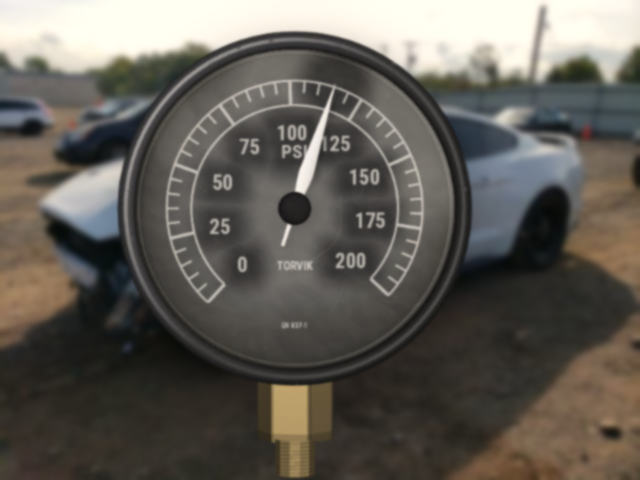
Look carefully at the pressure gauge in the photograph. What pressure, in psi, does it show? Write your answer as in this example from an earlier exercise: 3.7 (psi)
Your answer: 115 (psi)
